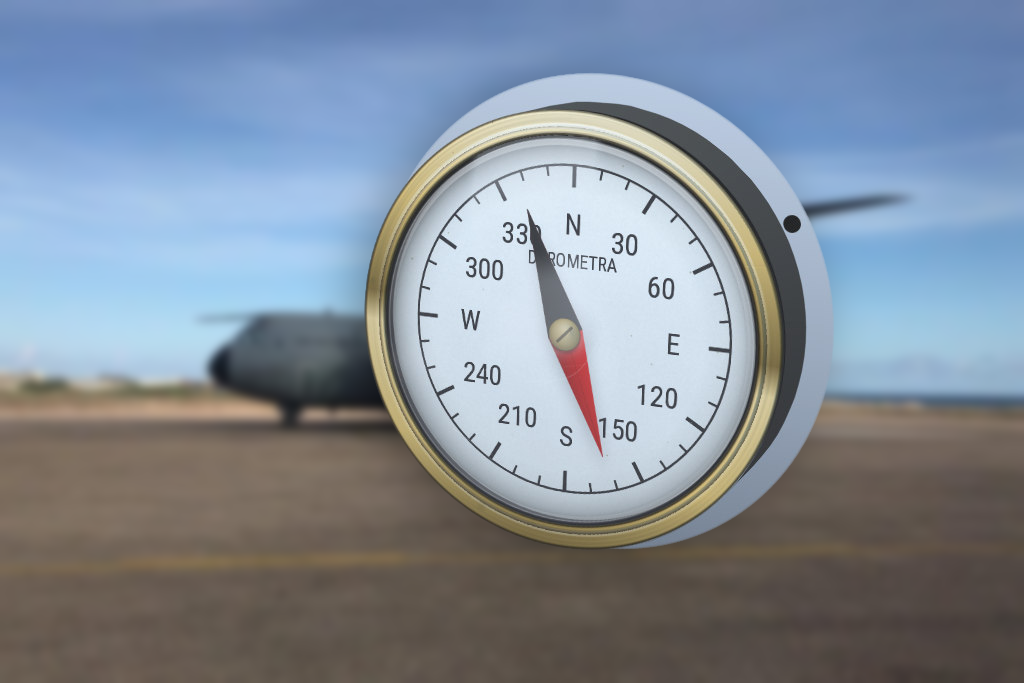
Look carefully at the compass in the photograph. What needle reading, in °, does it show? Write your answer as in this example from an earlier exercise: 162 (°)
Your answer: 160 (°)
